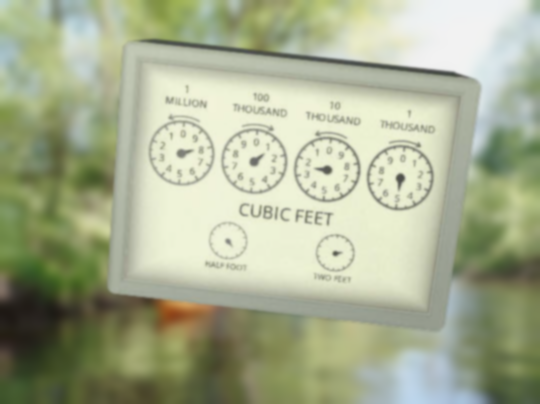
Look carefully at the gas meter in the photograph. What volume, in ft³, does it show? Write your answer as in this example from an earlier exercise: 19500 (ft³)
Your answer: 812500 (ft³)
